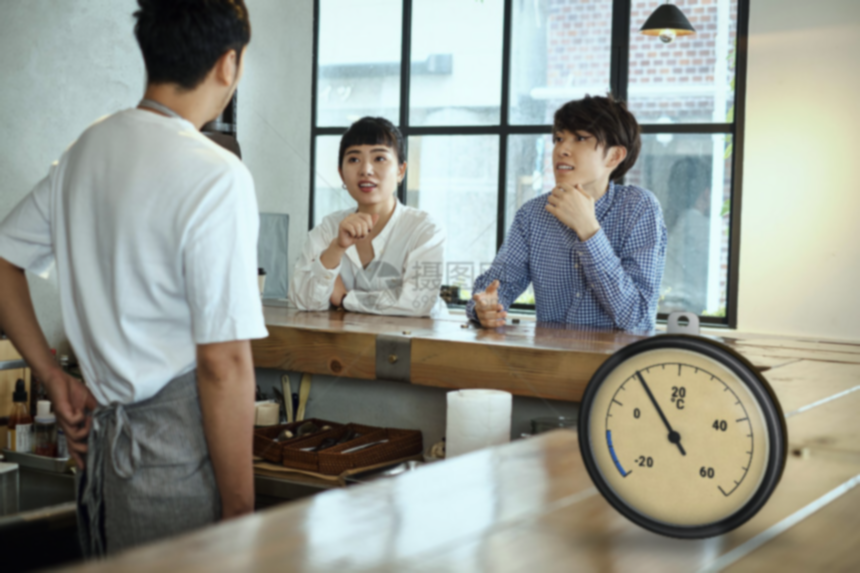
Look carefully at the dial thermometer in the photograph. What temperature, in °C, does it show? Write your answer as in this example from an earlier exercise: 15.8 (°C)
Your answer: 10 (°C)
